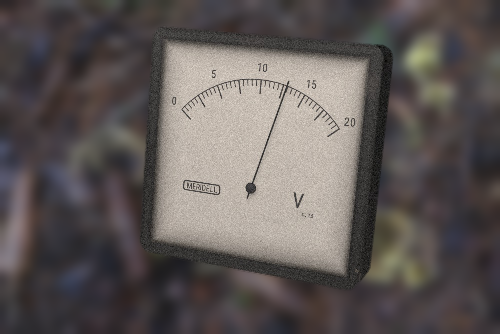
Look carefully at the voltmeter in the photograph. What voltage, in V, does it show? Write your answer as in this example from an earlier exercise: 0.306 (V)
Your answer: 13 (V)
